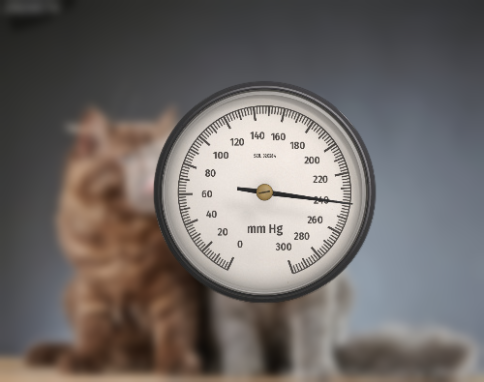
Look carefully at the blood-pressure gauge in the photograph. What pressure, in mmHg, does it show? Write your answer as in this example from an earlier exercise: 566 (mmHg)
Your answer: 240 (mmHg)
